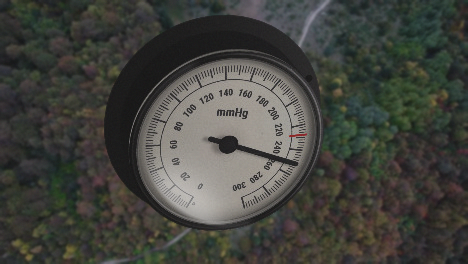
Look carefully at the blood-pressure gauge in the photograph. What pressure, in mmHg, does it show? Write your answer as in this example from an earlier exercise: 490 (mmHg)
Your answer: 250 (mmHg)
